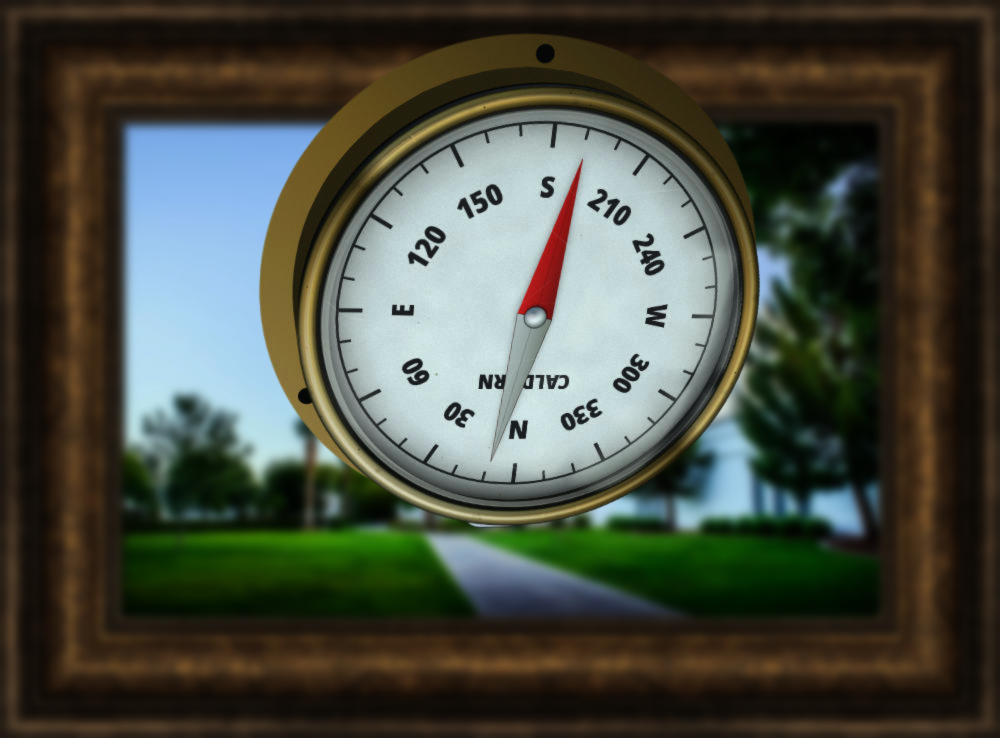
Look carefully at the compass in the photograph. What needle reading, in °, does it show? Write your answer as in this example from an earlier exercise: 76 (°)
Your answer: 190 (°)
